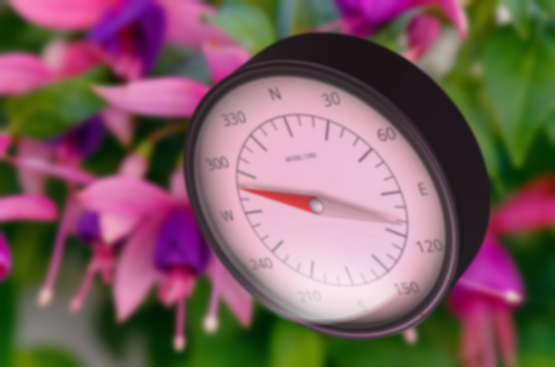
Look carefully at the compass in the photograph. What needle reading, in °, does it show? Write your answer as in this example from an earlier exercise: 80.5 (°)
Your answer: 290 (°)
